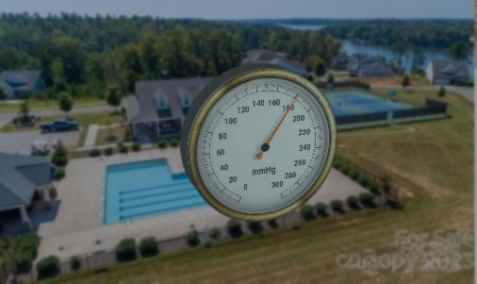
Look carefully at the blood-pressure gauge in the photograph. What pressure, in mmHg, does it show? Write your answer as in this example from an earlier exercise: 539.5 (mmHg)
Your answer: 180 (mmHg)
